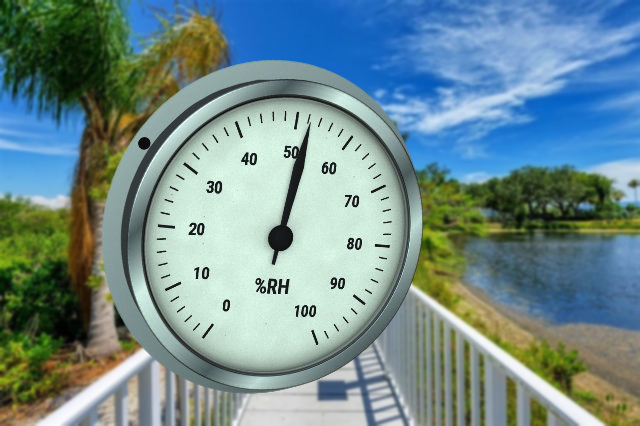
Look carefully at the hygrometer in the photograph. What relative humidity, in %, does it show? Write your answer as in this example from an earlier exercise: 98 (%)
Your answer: 52 (%)
